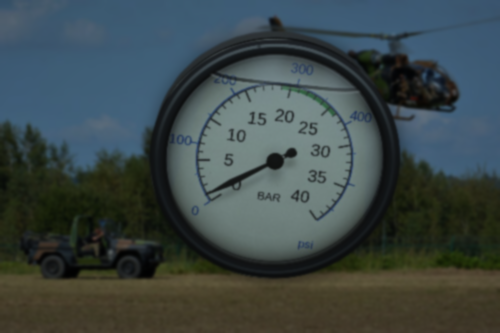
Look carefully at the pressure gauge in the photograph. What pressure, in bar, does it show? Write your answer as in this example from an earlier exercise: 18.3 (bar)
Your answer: 1 (bar)
